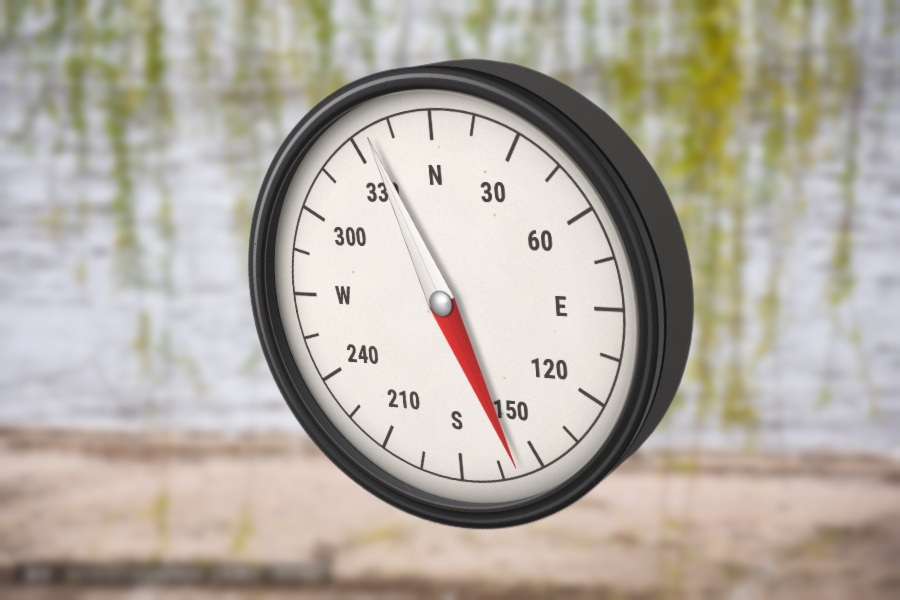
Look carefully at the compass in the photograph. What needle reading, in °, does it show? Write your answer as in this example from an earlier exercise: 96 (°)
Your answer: 157.5 (°)
